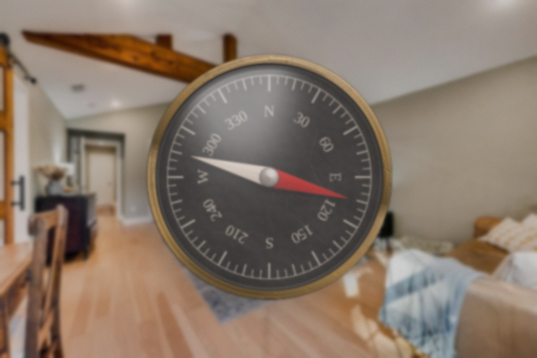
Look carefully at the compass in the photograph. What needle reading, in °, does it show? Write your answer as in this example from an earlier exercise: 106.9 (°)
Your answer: 105 (°)
